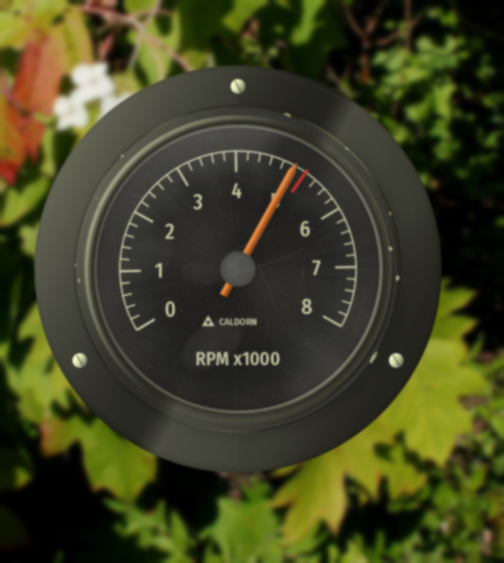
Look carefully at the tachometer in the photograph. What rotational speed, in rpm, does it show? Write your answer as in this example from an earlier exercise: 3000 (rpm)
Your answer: 5000 (rpm)
